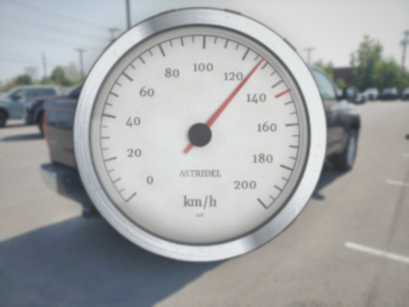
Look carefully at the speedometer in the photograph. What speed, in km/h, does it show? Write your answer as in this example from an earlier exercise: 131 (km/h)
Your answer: 127.5 (km/h)
